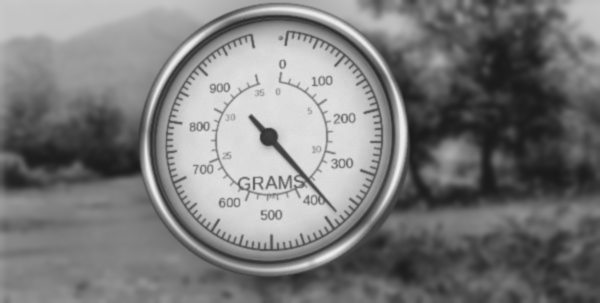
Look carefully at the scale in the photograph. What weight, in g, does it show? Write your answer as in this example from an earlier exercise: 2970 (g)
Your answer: 380 (g)
